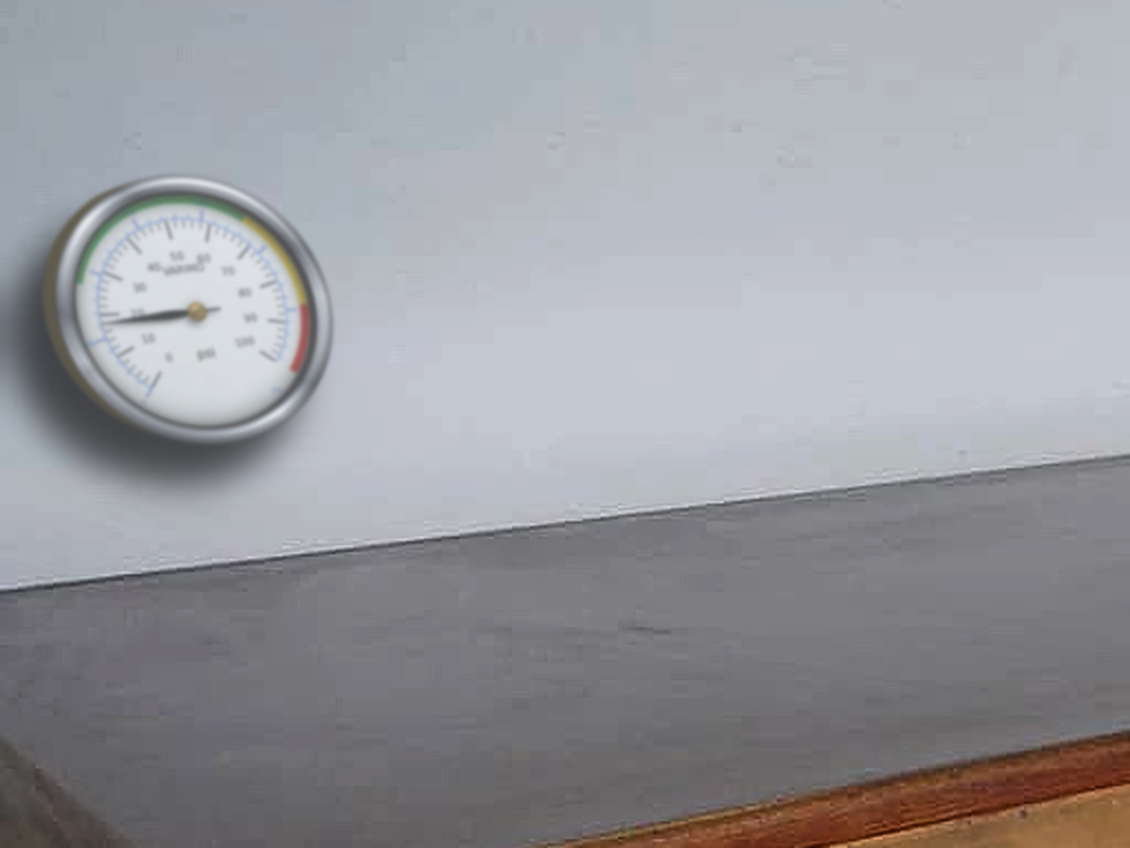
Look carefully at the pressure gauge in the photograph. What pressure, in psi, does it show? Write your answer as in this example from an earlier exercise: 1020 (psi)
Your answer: 18 (psi)
